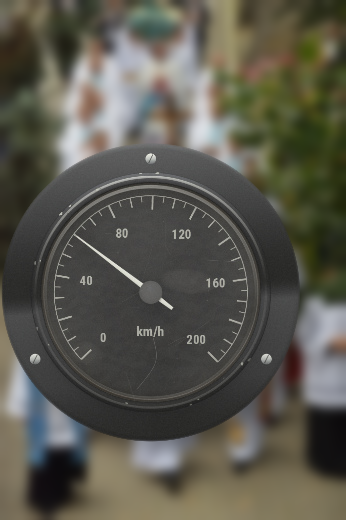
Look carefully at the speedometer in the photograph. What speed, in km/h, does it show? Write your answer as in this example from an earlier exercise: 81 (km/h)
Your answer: 60 (km/h)
